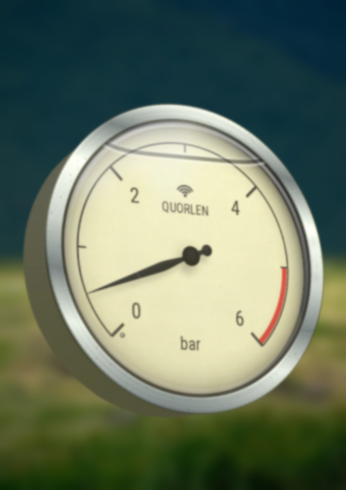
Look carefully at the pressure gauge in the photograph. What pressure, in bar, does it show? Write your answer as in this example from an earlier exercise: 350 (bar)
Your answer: 0.5 (bar)
